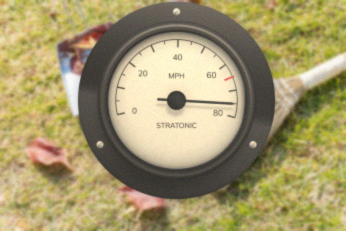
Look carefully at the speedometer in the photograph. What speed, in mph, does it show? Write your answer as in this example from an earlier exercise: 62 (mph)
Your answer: 75 (mph)
